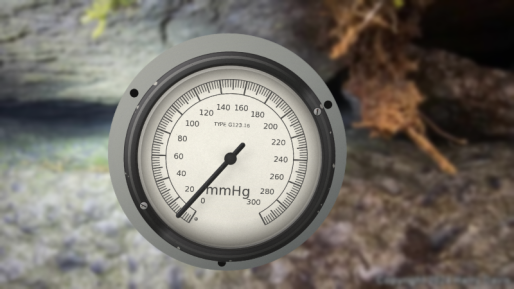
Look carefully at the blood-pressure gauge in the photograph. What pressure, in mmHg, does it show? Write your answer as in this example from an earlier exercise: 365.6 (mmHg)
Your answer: 10 (mmHg)
